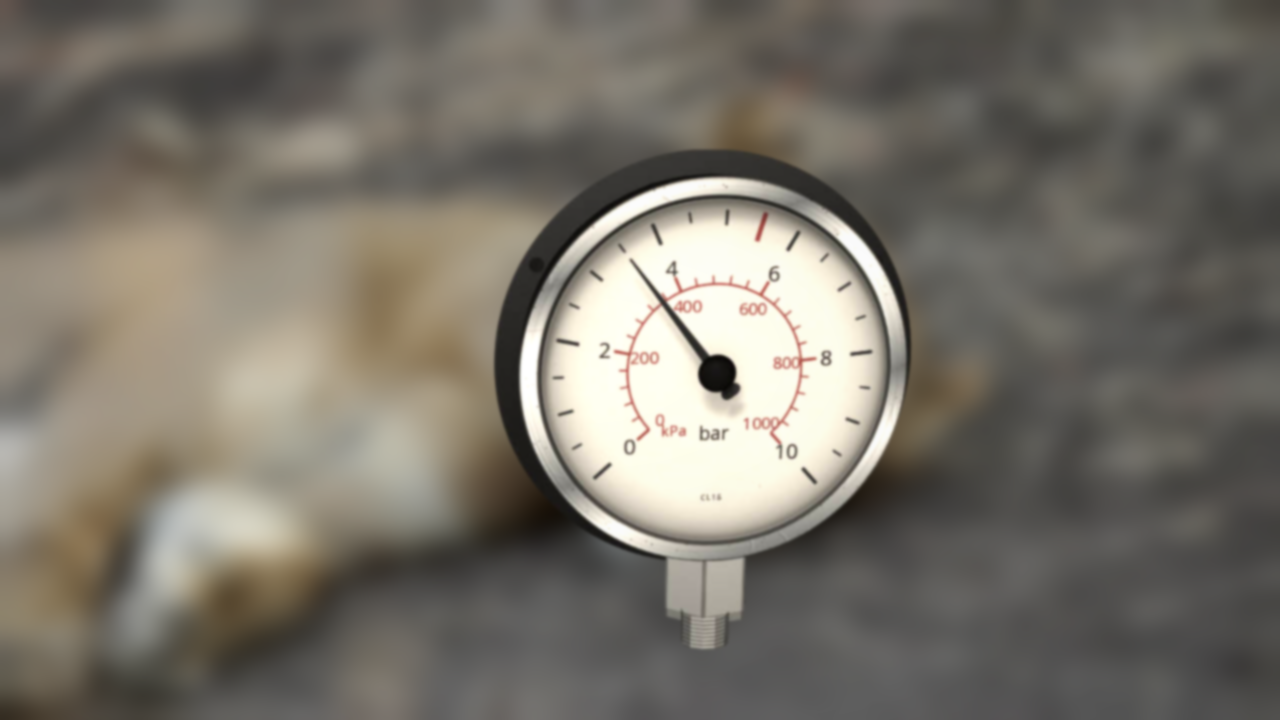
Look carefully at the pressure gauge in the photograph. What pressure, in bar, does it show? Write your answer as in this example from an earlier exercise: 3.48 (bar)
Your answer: 3.5 (bar)
